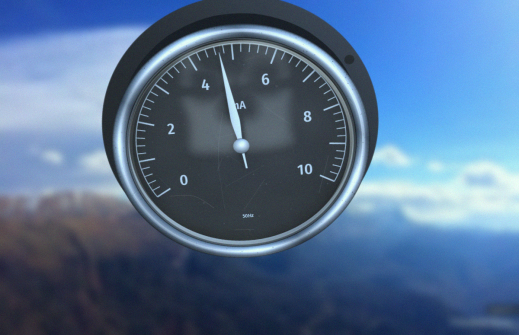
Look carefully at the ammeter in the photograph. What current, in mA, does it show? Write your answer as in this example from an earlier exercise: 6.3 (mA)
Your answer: 4.7 (mA)
